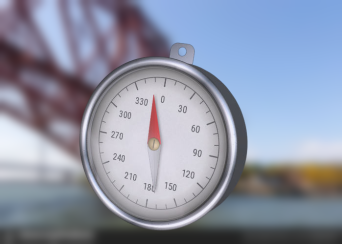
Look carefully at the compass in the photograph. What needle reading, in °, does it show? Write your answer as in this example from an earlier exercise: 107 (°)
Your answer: 350 (°)
